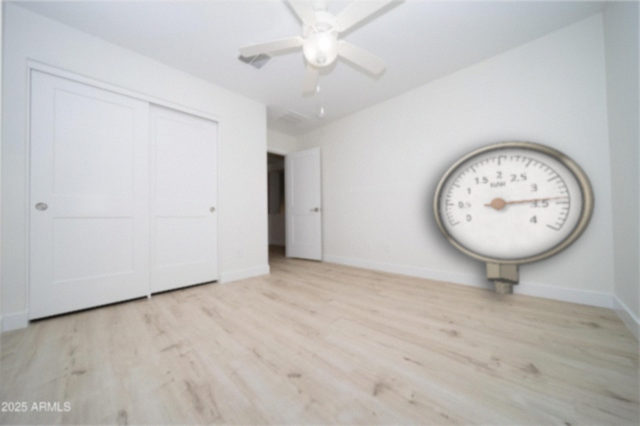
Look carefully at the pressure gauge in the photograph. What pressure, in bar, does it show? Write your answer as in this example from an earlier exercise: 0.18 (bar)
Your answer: 3.4 (bar)
